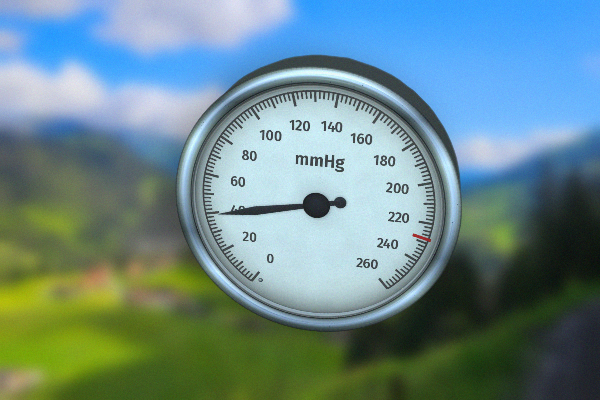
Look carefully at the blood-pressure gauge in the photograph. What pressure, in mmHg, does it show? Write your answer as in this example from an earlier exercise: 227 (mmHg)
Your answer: 40 (mmHg)
